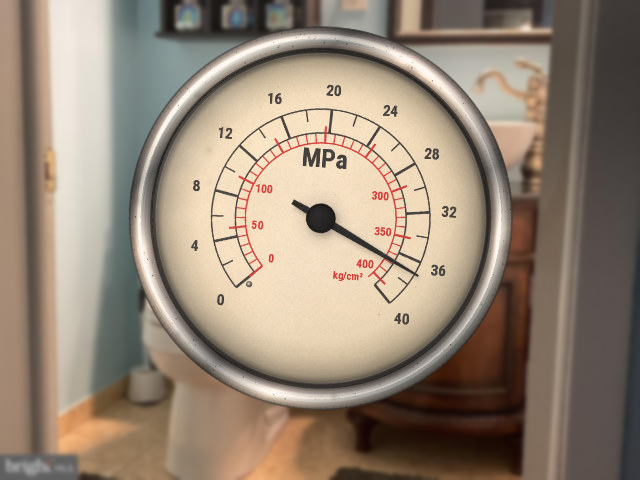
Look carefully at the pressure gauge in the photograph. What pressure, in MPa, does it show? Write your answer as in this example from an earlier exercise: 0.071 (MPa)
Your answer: 37 (MPa)
